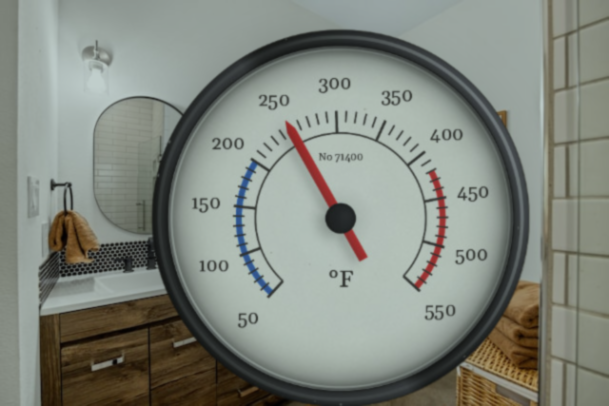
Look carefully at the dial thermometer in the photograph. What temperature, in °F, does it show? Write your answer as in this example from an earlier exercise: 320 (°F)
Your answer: 250 (°F)
